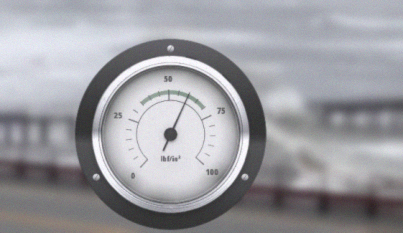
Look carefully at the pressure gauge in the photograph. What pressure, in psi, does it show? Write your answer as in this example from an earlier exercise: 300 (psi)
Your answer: 60 (psi)
